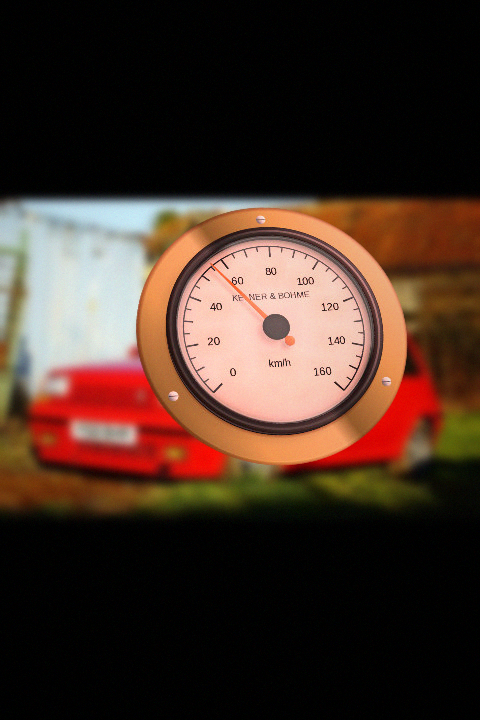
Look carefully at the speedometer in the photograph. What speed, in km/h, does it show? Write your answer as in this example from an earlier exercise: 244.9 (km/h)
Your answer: 55 (km/h)
